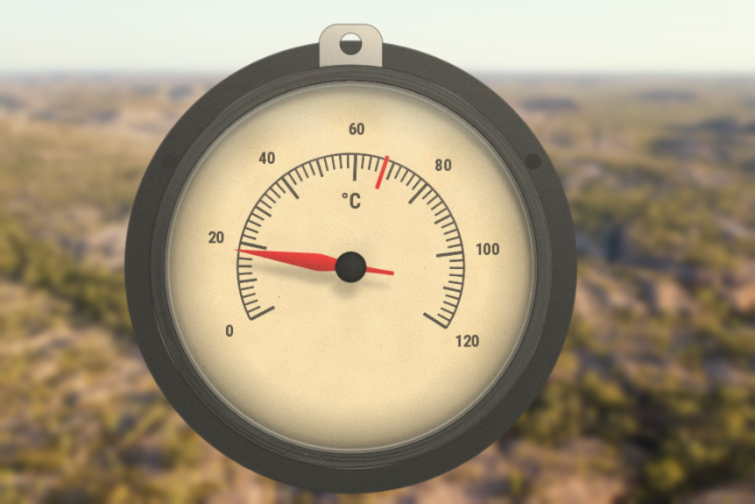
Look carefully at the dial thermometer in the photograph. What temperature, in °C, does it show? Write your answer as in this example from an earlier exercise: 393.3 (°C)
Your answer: 18 (°C)
